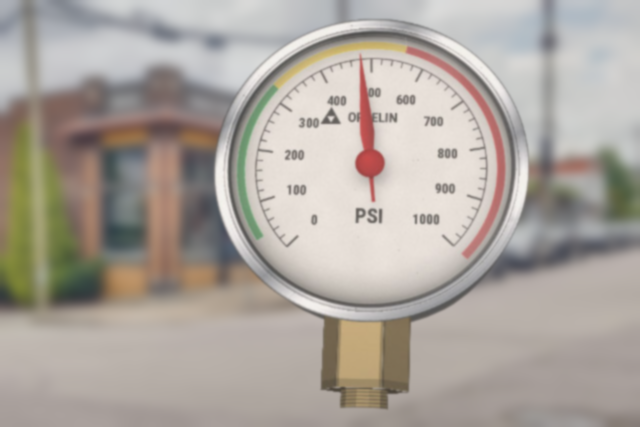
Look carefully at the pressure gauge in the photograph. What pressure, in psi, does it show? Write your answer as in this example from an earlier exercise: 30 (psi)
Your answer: 480 (psi)
